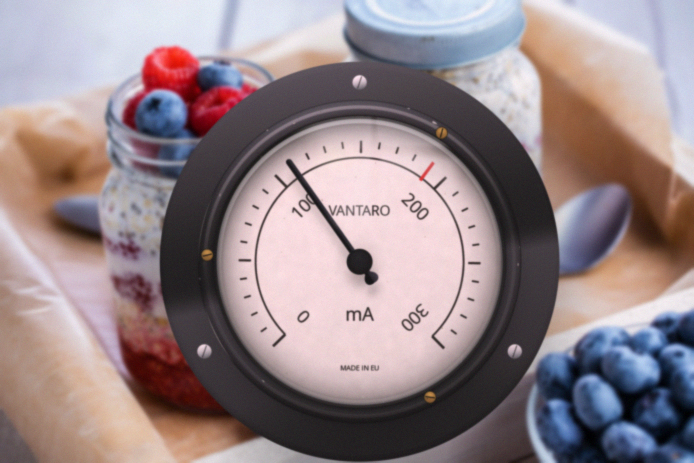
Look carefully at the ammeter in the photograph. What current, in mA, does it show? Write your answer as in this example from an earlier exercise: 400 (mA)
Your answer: 110 (mA)
